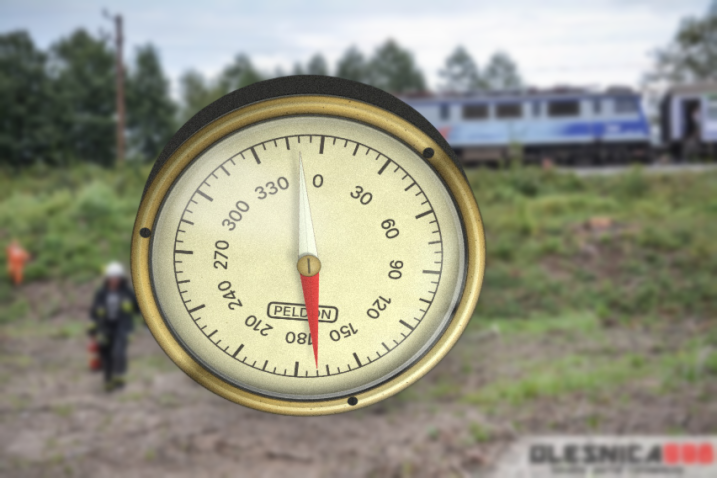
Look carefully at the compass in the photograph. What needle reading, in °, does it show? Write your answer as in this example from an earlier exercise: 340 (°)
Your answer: 170 (°)
